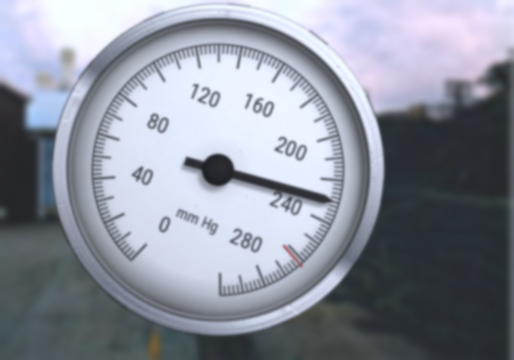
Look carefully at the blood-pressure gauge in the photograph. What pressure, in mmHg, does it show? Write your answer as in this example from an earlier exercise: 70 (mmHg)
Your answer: 230 (mmHg)
